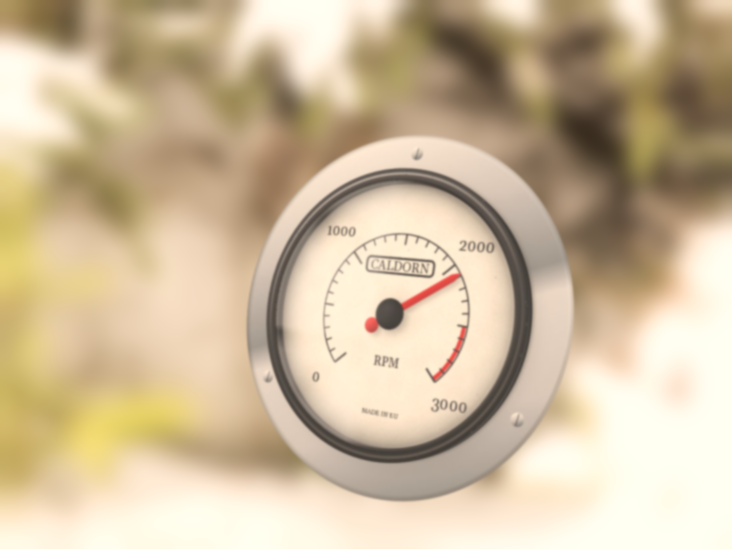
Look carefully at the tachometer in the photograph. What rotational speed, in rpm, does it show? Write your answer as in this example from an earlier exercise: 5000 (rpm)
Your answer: 2100 (rpm)
